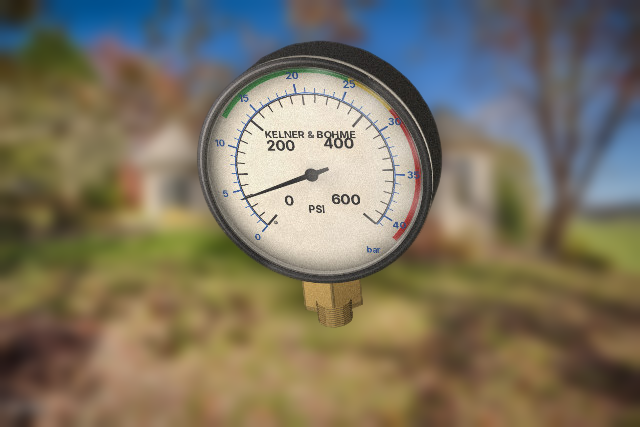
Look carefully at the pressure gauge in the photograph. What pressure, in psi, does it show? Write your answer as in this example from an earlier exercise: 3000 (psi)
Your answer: 60 (psi)
